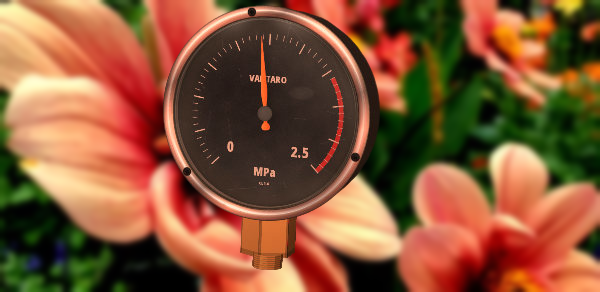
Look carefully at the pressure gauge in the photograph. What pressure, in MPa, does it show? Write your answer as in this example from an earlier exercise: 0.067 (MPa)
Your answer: 1.2 (MPa)
